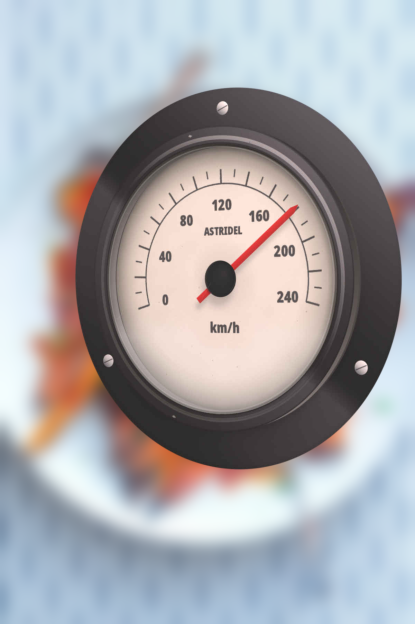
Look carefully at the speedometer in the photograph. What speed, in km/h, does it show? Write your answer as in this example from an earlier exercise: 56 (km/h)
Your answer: 180 (km/h)
